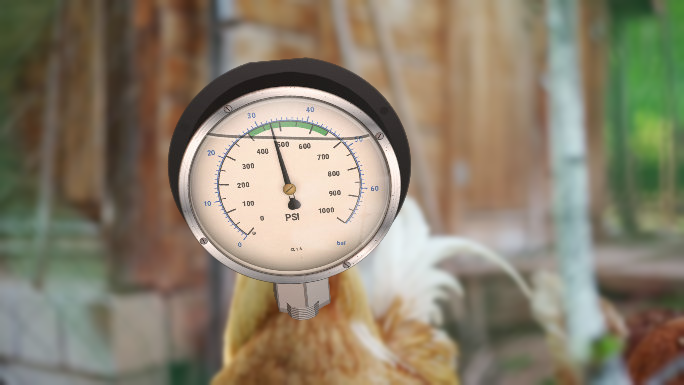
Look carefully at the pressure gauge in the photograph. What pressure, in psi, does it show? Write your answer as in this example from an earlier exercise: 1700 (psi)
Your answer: 475 (psi)
